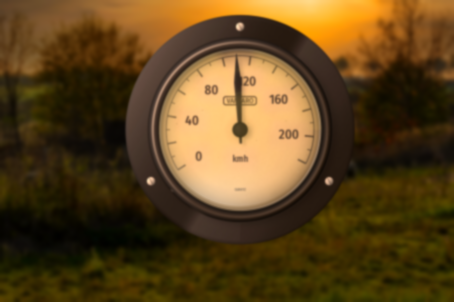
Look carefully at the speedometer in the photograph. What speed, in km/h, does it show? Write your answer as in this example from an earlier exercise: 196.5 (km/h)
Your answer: 110 (km/h)
